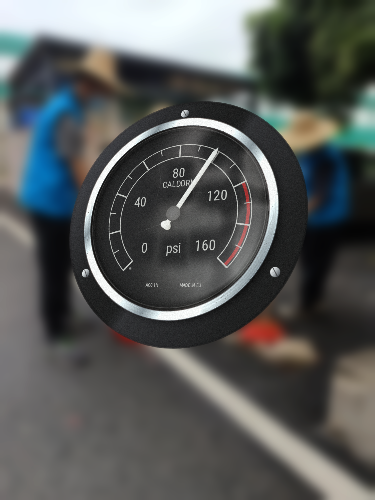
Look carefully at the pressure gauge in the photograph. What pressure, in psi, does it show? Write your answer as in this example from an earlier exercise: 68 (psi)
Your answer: 100 (psi)
